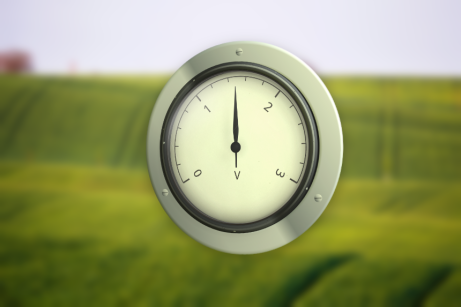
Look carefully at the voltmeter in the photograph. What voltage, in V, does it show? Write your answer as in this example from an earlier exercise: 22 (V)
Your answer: 1.5 (V)
